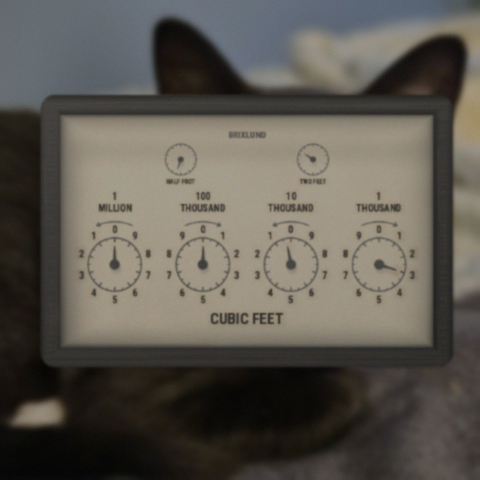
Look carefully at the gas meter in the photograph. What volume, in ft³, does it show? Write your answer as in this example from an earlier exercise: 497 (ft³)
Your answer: 300 (ft³)
